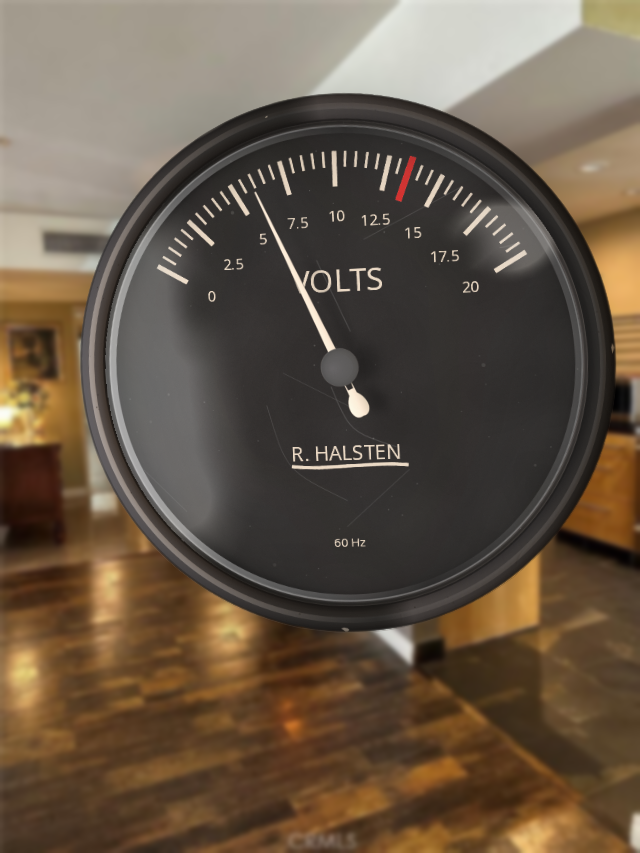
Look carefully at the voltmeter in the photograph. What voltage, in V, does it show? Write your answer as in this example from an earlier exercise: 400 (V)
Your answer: 6 (V)
